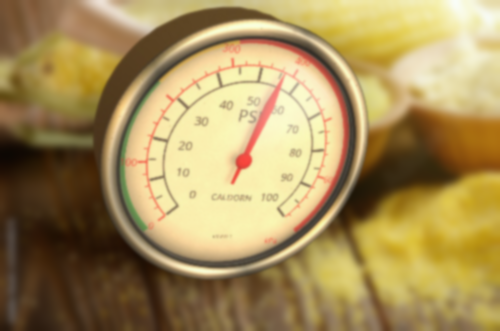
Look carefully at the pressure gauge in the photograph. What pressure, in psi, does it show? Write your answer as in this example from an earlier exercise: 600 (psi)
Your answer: 55 (psi)
